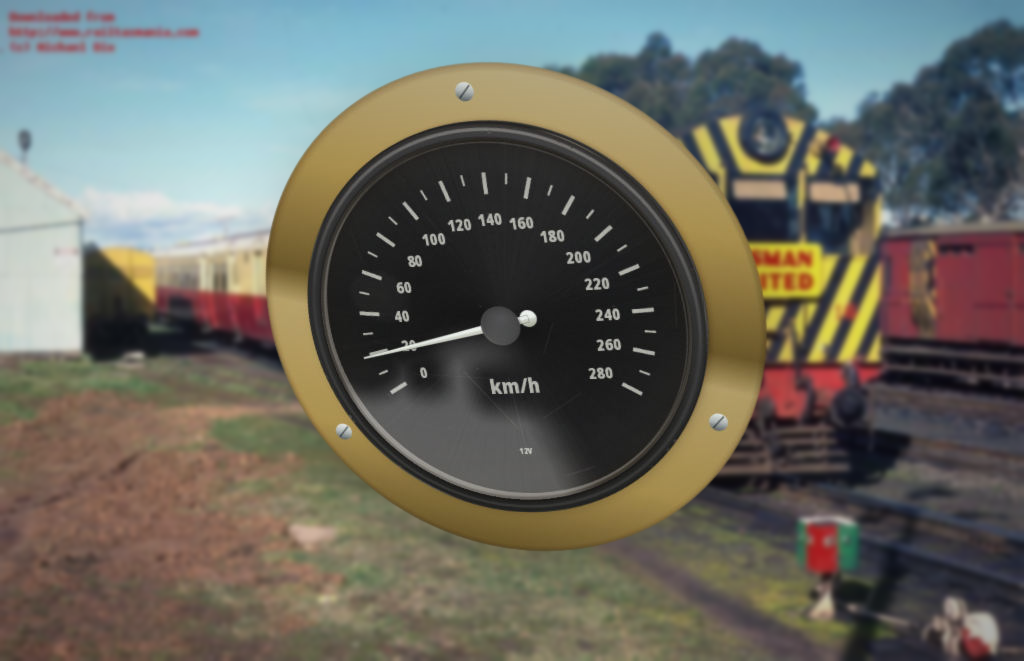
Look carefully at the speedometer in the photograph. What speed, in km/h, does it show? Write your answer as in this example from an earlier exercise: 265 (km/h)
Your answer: 20 (km/h)
